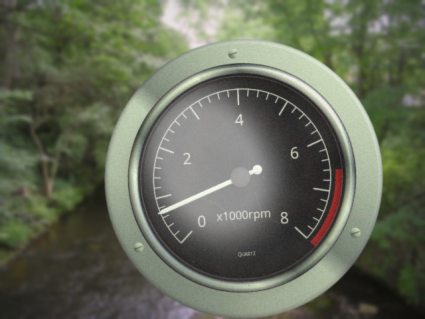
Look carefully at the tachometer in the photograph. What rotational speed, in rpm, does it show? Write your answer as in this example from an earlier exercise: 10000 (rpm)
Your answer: 700 (rpm)
